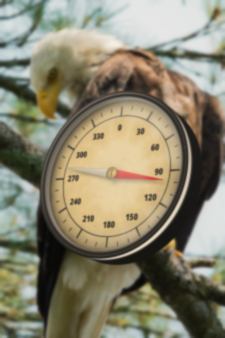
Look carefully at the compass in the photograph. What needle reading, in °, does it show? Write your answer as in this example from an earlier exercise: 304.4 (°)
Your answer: 100 (°)
